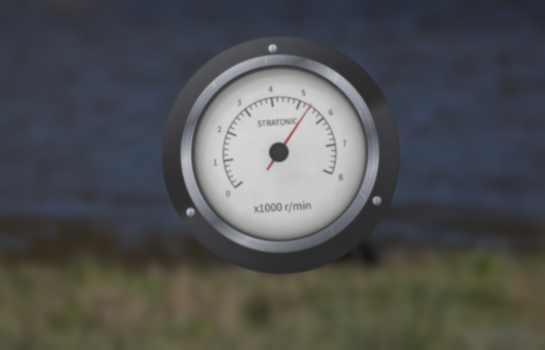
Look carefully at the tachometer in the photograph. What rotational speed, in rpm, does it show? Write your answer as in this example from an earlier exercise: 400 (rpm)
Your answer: 5400 (rpm)
